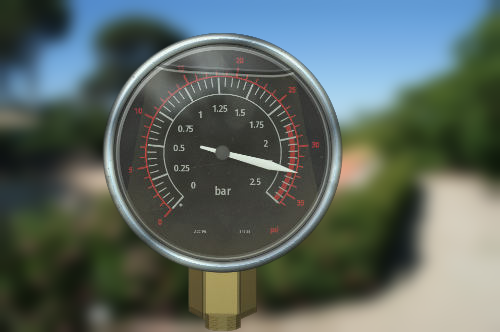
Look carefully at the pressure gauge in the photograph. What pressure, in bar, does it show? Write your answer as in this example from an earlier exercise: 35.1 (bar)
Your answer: 2.25 (bar)
